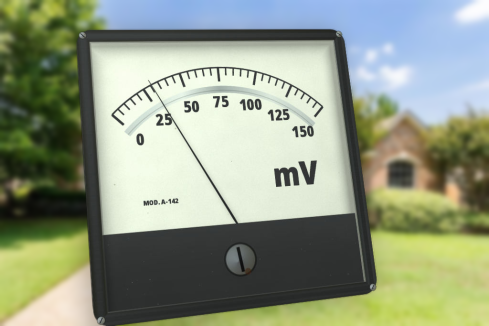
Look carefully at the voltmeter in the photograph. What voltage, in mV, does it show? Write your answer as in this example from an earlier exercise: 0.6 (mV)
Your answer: 30 (mV)
